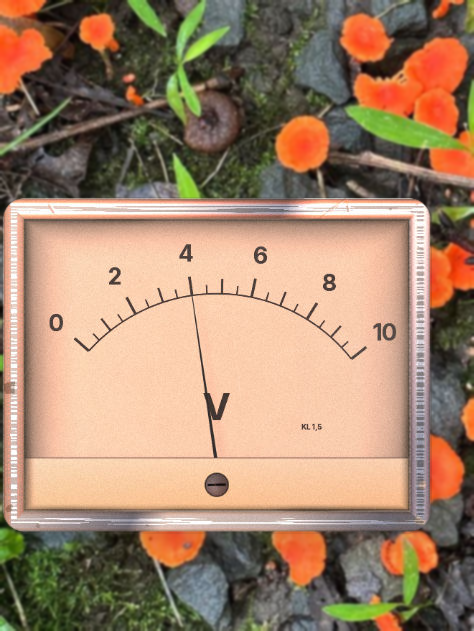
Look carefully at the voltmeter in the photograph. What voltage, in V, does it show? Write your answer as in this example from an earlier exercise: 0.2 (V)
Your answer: 4 (V)
